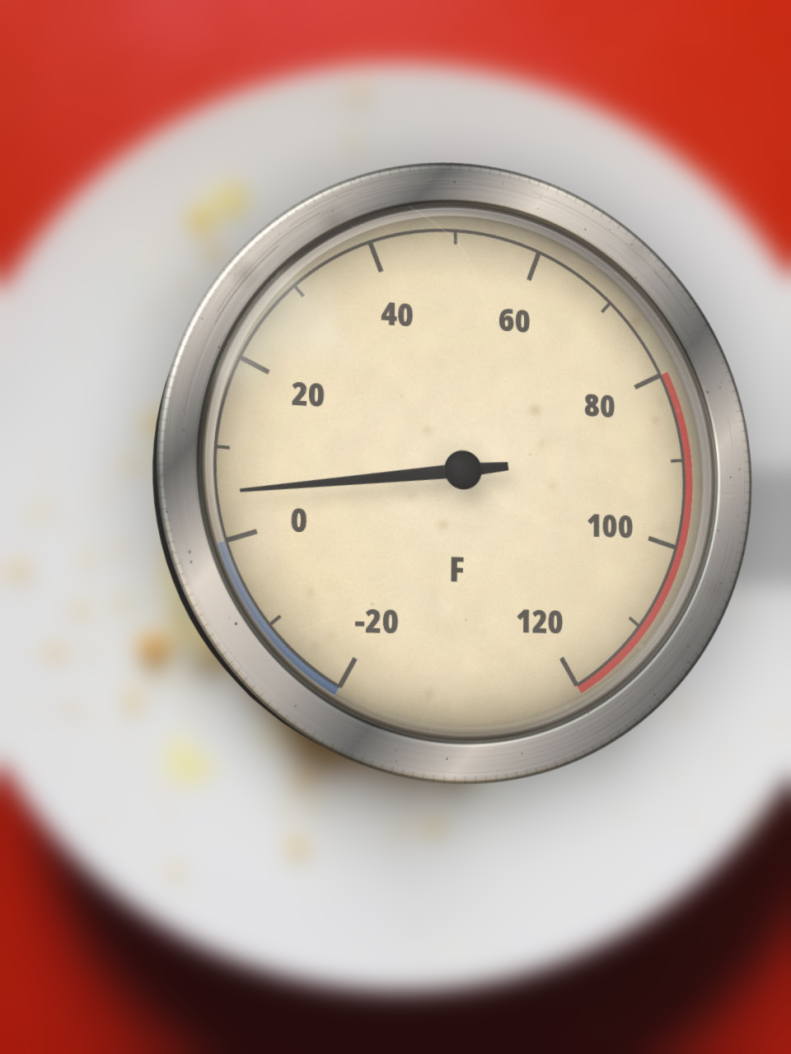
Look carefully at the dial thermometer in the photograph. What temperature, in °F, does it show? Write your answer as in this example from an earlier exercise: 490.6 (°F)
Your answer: 5 (°F)
